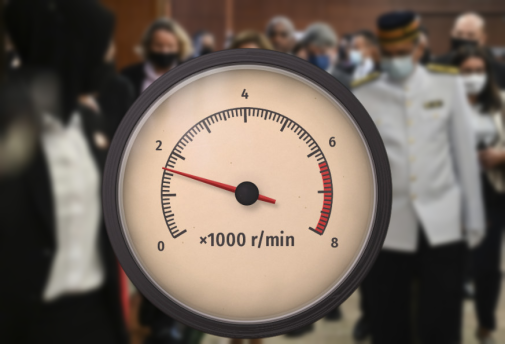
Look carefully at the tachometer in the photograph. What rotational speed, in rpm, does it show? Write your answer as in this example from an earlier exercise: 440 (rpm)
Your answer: 1600 (rpm)
